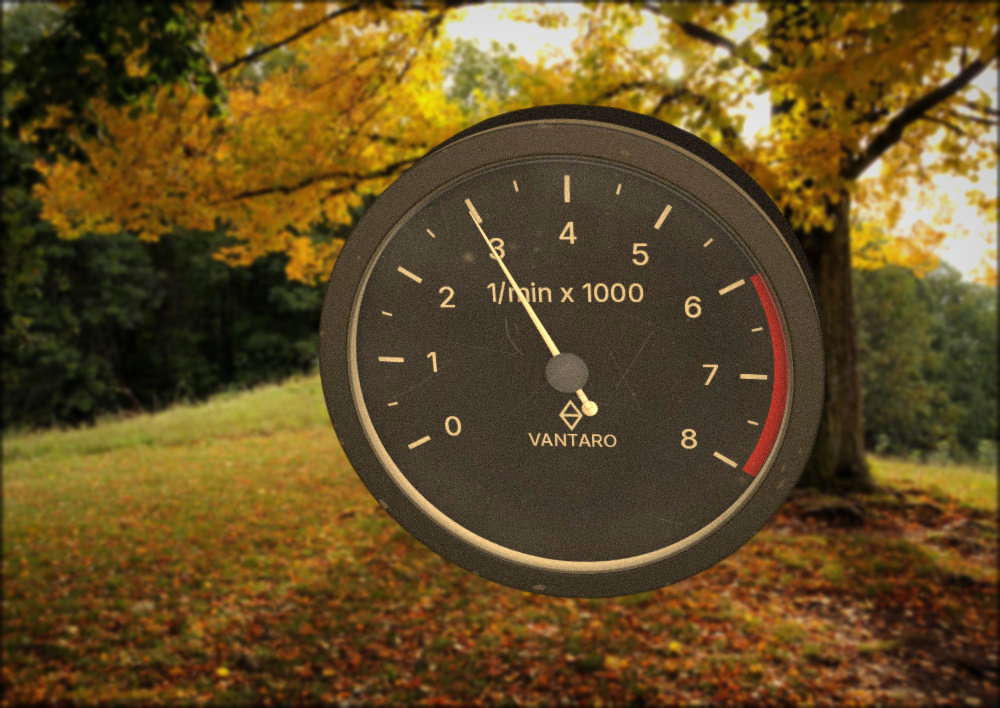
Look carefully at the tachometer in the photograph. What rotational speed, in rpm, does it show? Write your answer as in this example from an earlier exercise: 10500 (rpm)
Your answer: 3000 (rpm)
